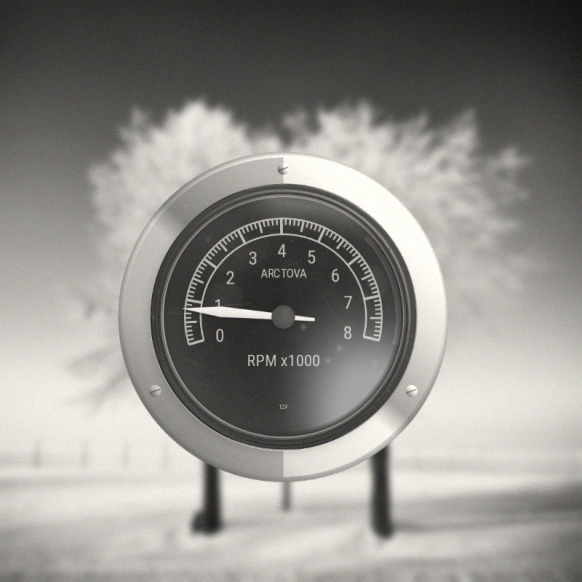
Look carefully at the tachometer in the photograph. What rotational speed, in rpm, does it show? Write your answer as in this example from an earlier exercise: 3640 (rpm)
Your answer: 800 (rpm)
